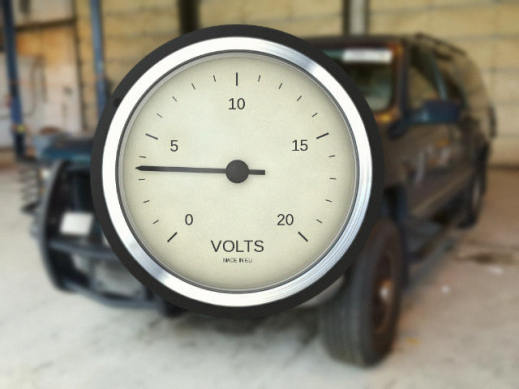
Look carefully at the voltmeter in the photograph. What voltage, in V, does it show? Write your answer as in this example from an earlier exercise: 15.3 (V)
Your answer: 3.5 (V)
